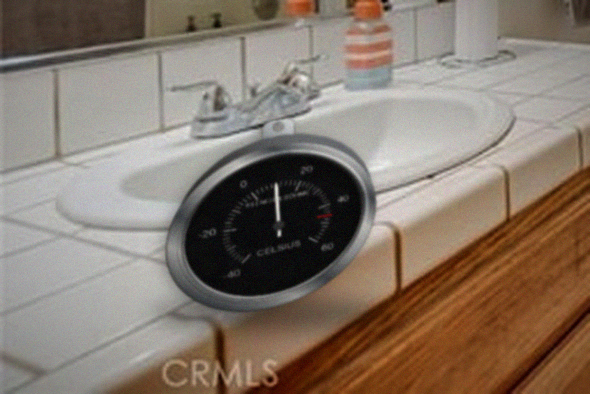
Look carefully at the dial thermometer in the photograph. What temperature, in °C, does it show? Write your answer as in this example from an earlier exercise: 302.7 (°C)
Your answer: 10 (°C)
